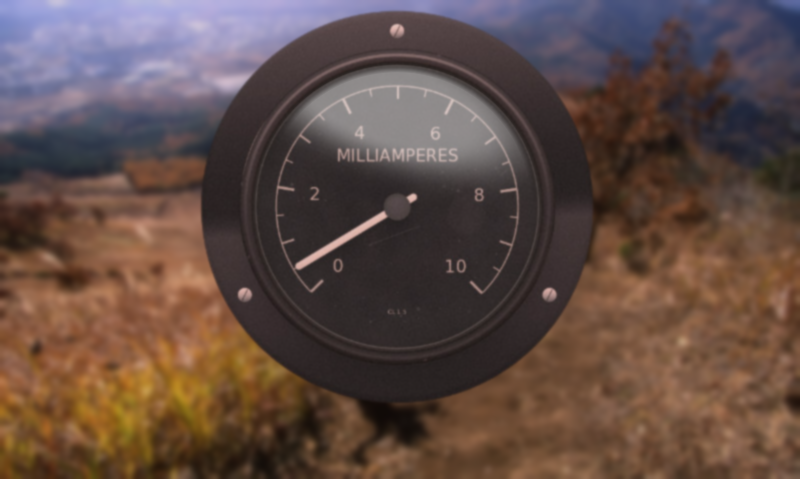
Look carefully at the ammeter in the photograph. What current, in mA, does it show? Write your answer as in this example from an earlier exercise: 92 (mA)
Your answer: 0.5 (mA)
